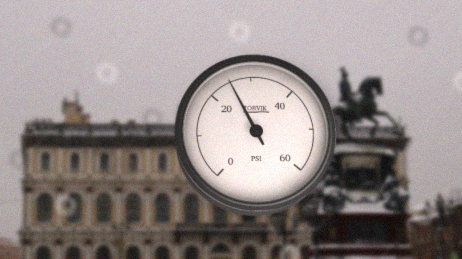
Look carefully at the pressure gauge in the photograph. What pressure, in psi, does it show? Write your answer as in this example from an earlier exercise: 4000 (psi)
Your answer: 25 (psi)
